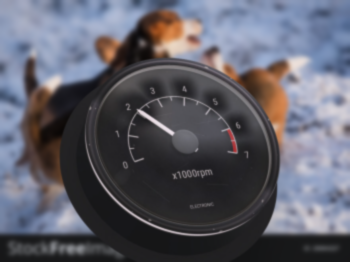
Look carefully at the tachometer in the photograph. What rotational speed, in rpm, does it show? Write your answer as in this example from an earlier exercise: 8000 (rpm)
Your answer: 2000 (rpm)
